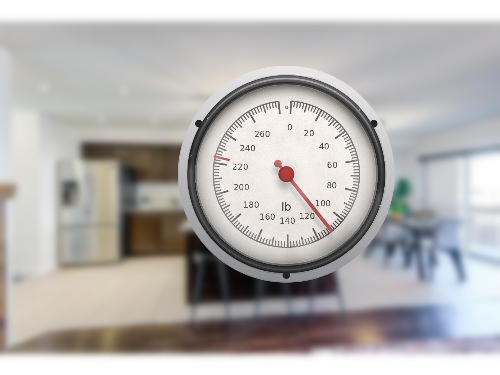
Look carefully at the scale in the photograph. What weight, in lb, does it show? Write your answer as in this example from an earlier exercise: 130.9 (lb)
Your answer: 110 (lb)
